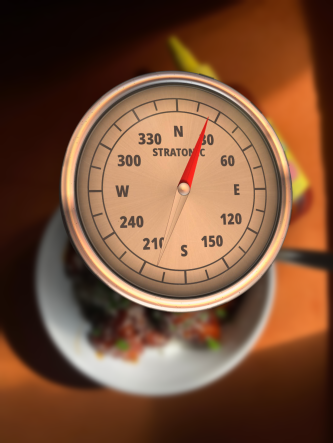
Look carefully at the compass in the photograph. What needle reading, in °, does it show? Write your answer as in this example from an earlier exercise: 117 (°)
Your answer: 22.5 (°)
